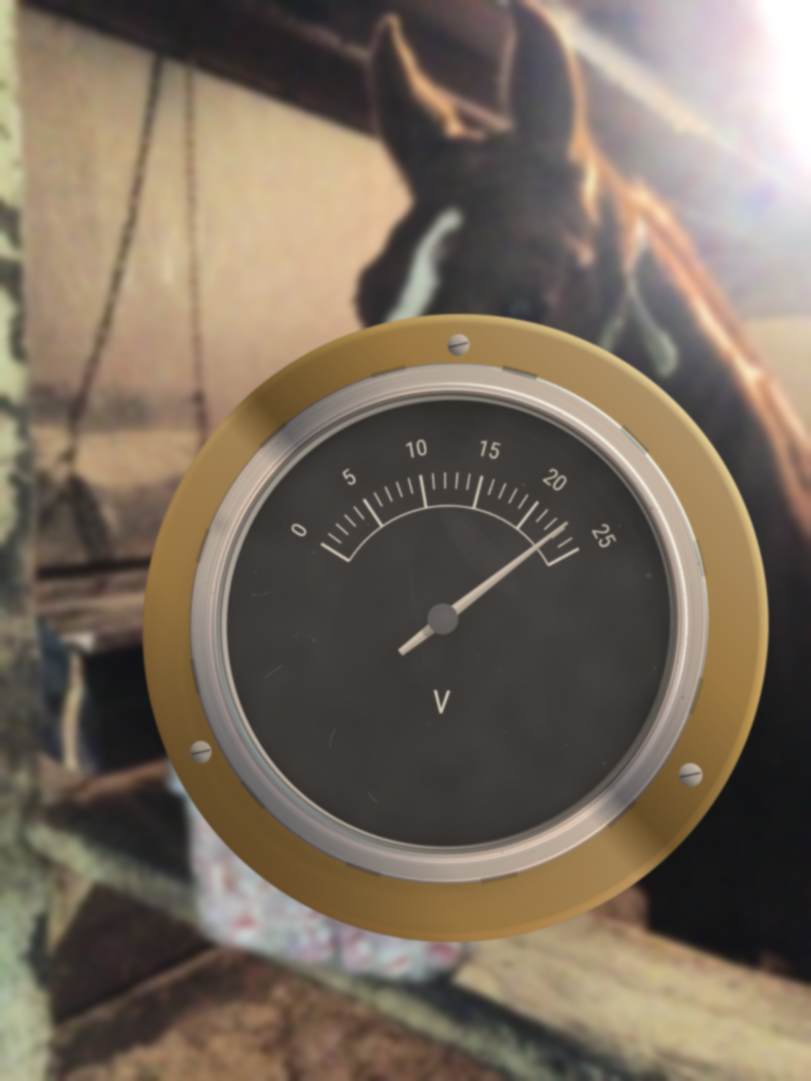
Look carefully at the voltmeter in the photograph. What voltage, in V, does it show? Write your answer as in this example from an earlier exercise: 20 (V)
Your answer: 23 (V)
